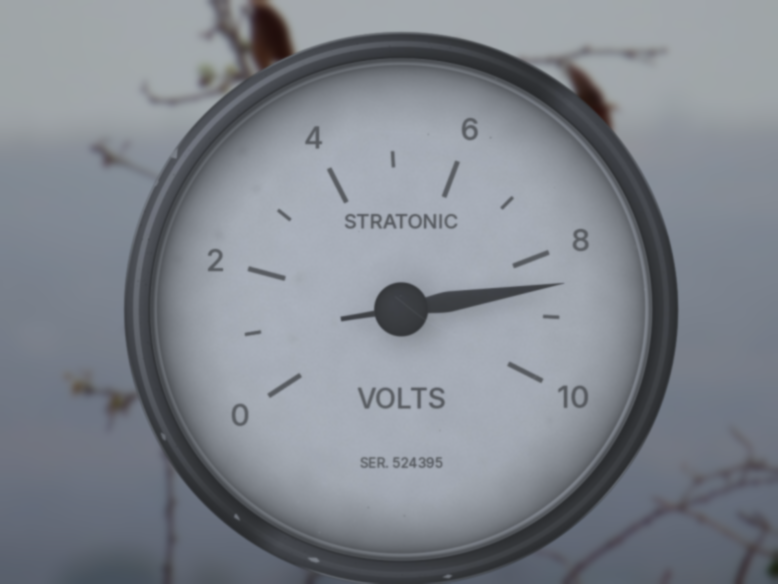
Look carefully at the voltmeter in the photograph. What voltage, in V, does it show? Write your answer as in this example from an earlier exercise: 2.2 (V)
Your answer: 8.5 (V)
